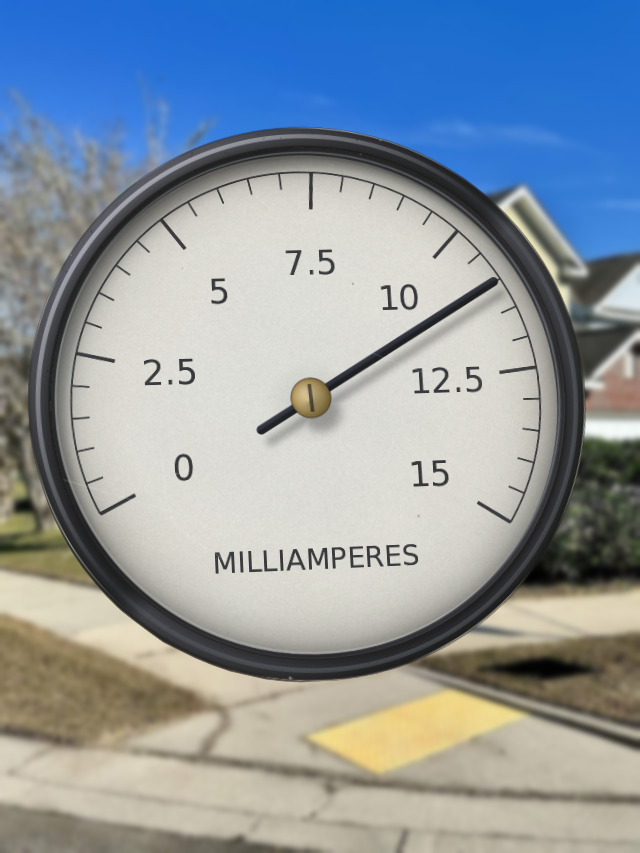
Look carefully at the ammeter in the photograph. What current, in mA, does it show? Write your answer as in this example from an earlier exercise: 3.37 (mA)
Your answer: 11 (mA)
